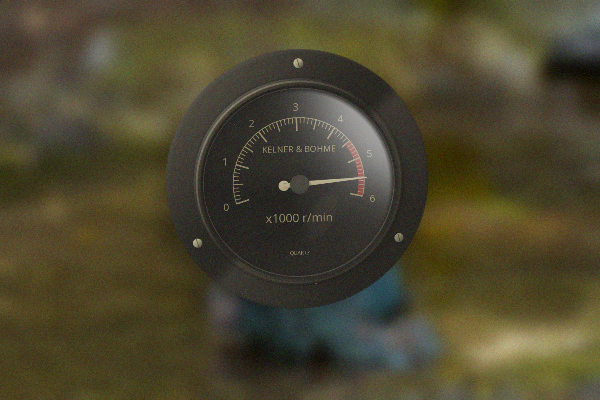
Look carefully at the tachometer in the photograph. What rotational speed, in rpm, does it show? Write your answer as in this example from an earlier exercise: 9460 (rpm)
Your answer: 5500 (rpm)
